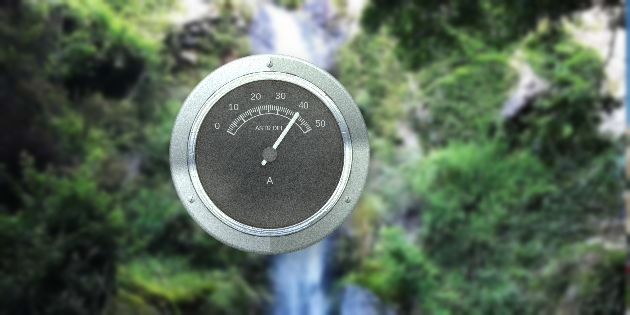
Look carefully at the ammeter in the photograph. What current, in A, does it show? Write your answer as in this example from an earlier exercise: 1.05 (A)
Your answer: 40 (A)
